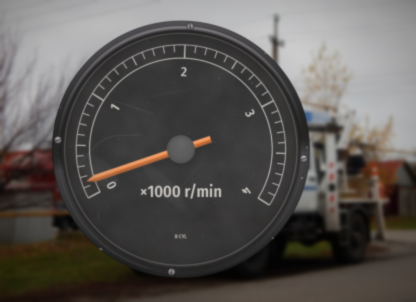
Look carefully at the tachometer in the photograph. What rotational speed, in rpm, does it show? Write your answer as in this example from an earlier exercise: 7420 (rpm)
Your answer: 150 (rpm)
